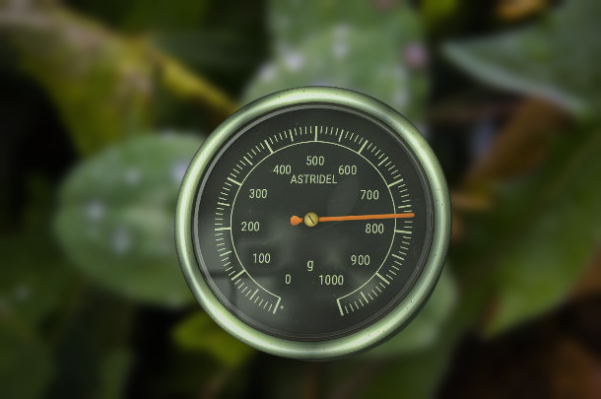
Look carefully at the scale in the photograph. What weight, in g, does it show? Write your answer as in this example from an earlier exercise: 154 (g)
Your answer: 770 (g)
